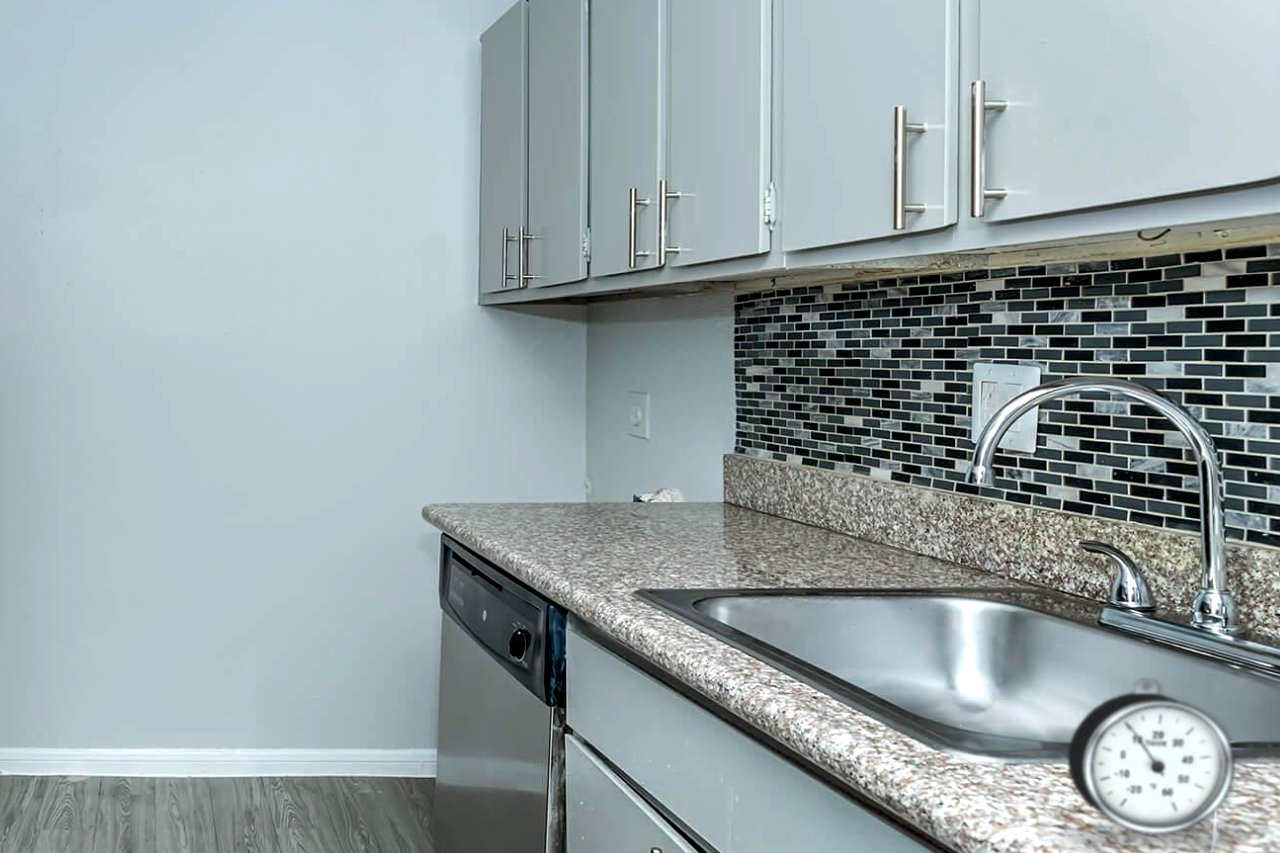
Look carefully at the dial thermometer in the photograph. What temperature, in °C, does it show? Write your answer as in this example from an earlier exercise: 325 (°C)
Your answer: 10 (°C)
